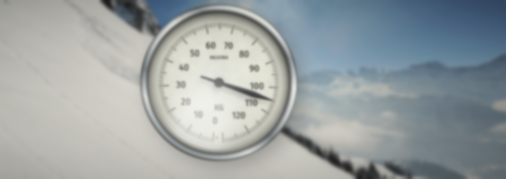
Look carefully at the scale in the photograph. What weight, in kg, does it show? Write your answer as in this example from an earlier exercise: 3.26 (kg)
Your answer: 105 (kg)
